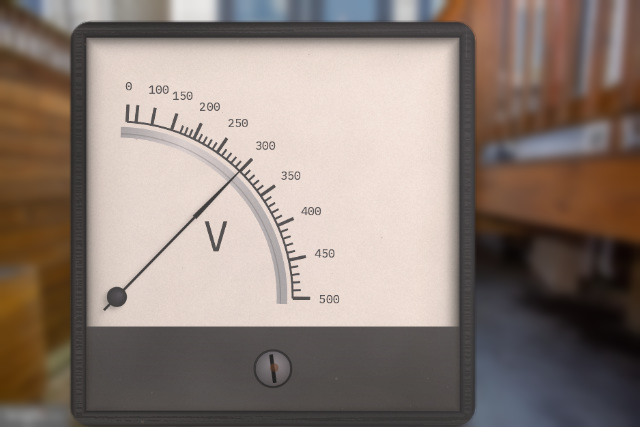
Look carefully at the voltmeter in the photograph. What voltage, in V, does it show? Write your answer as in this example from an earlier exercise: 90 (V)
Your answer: 300 (V)
